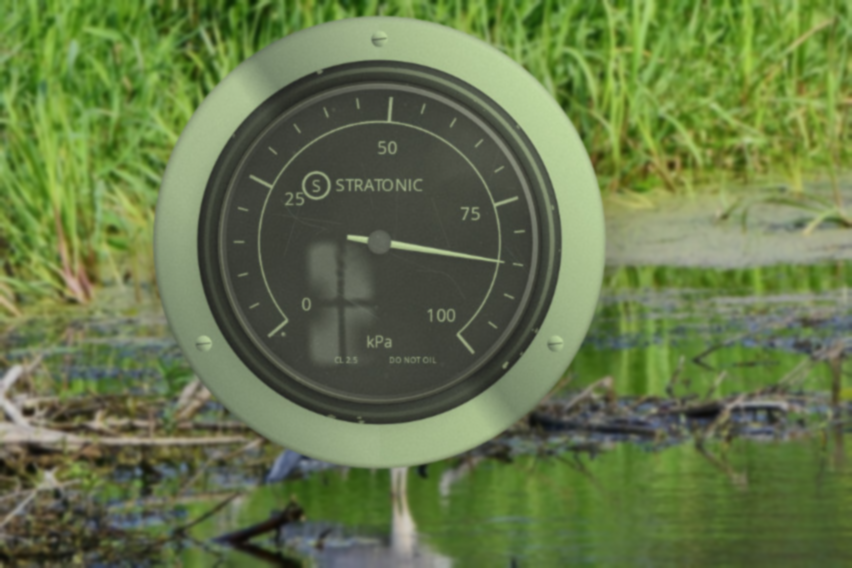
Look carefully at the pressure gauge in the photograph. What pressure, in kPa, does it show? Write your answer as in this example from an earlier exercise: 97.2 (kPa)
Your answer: 85 (kPa)
